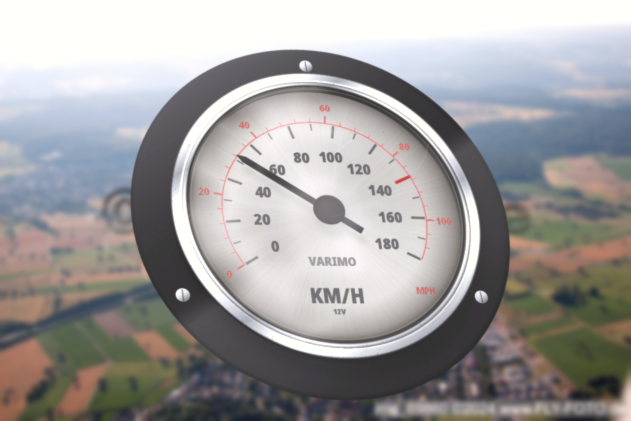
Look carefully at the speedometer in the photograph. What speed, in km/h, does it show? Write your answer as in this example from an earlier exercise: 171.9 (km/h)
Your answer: 50 (km/h)
